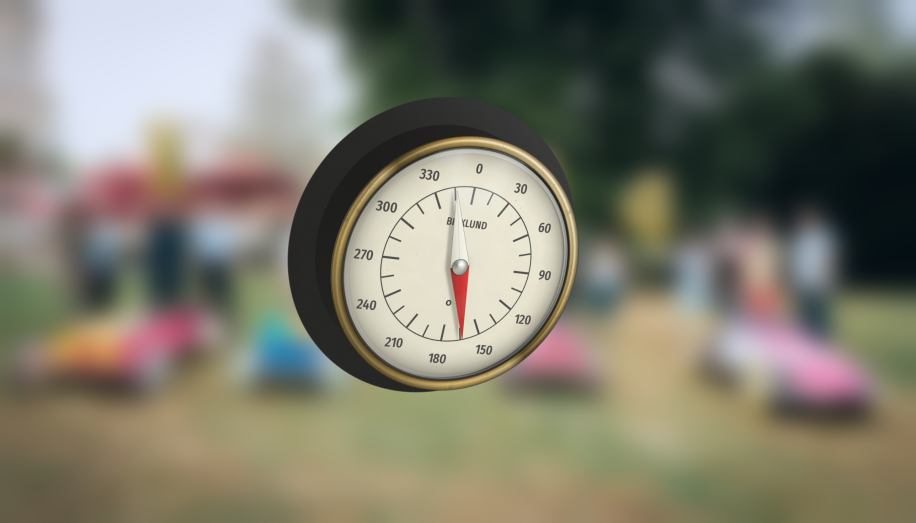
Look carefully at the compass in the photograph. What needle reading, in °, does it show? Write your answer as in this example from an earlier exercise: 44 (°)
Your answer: 165 (°)
